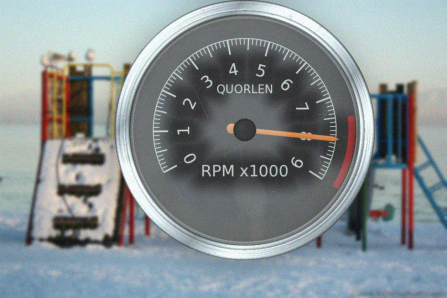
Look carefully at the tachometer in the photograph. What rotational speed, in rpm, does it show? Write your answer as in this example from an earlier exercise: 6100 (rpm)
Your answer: 8000 (rpm)
